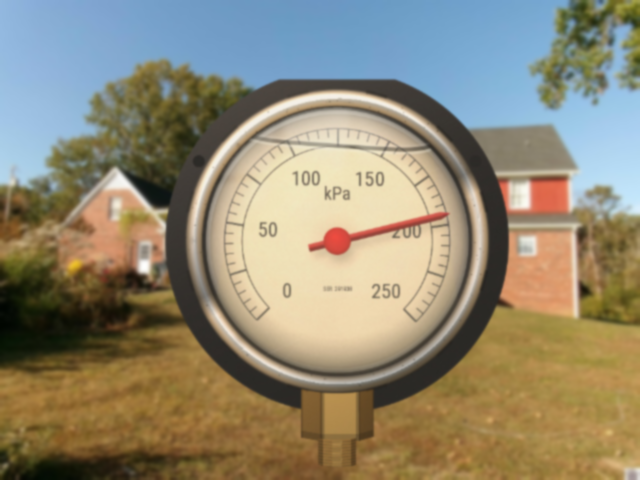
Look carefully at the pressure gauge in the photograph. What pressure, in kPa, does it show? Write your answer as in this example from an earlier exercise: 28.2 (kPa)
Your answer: 195 (kPa)
